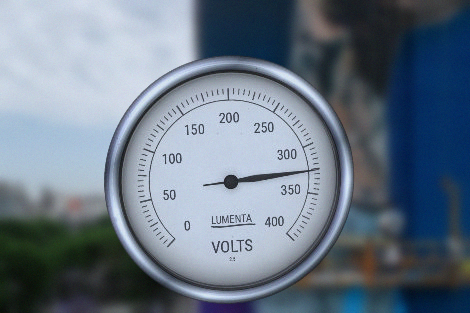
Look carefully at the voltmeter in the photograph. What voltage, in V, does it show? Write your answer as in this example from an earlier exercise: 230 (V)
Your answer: 325 (V)
